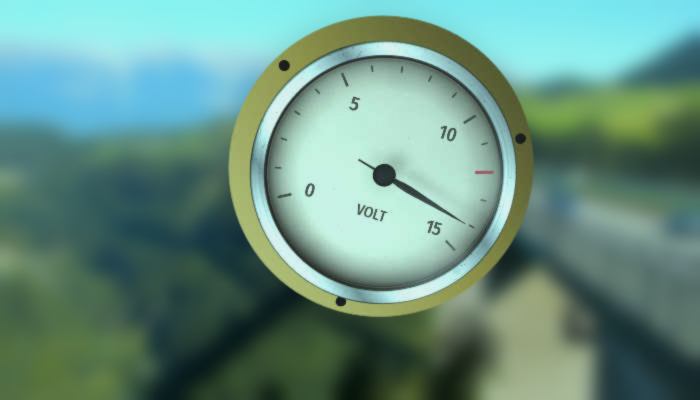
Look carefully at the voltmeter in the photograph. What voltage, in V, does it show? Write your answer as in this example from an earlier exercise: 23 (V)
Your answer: 14 (V)
